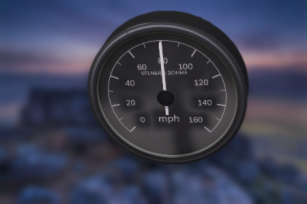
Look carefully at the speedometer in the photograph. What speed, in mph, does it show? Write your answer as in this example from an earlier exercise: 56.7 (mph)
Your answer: 80 (mph)
